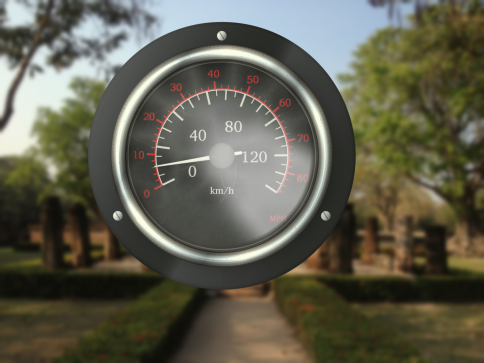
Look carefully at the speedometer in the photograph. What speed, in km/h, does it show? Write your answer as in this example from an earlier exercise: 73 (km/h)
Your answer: 10 (km/h)
